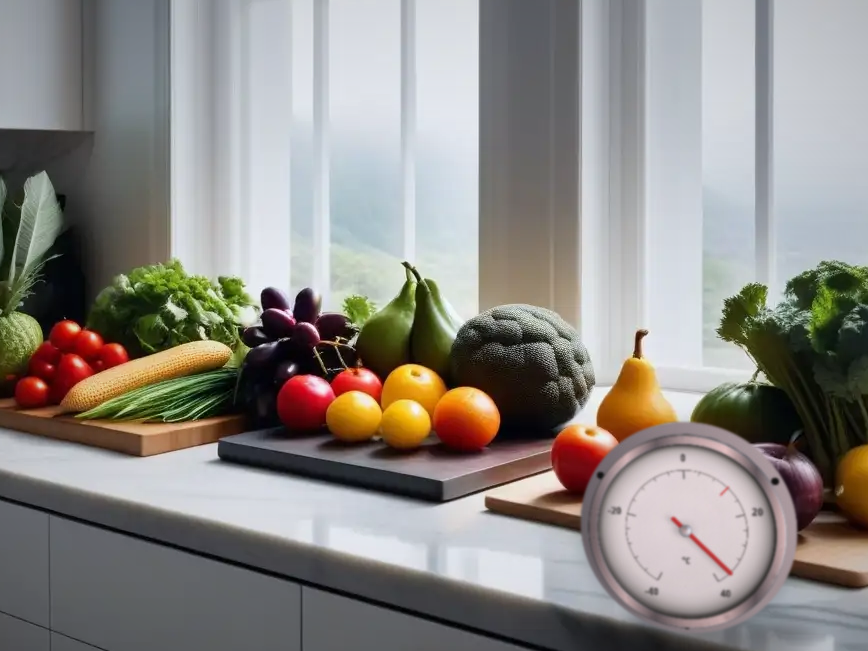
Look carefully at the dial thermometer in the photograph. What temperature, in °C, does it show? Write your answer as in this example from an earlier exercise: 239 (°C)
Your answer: 36 (°C)
